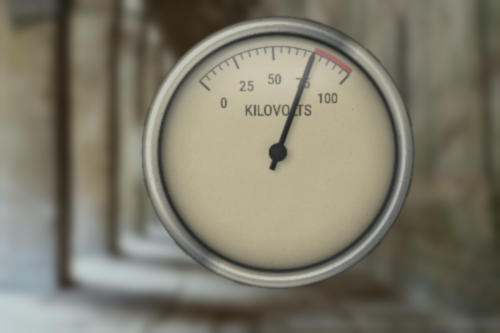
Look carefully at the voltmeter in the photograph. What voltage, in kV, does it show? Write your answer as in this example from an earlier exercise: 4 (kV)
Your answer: 75 (kV)
